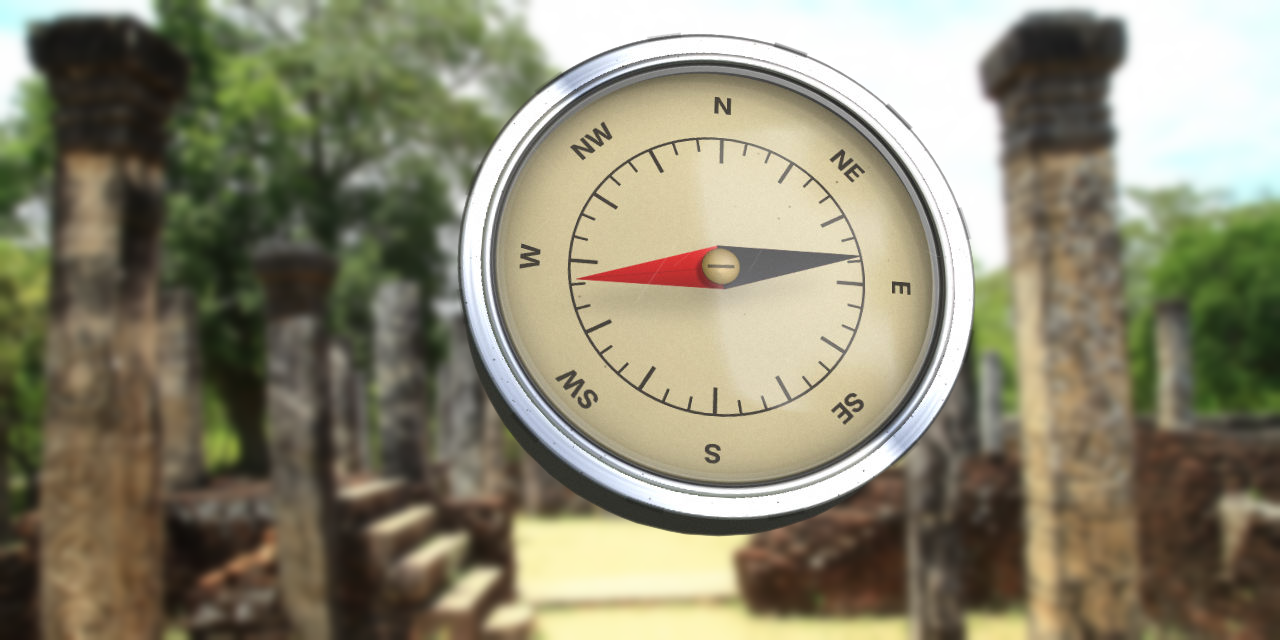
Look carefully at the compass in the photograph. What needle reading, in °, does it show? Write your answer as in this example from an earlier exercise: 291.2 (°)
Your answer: 260 (°)
